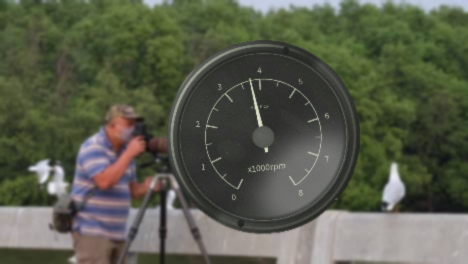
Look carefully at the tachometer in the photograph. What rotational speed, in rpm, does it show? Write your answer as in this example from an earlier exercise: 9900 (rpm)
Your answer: 3750 (rpm)
